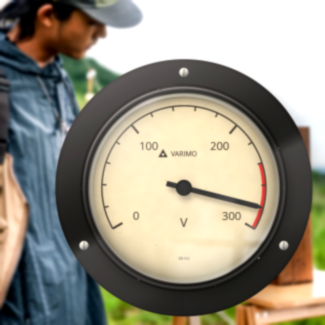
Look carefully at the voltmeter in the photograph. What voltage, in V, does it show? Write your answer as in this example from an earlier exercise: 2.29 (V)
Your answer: 280 (V)
